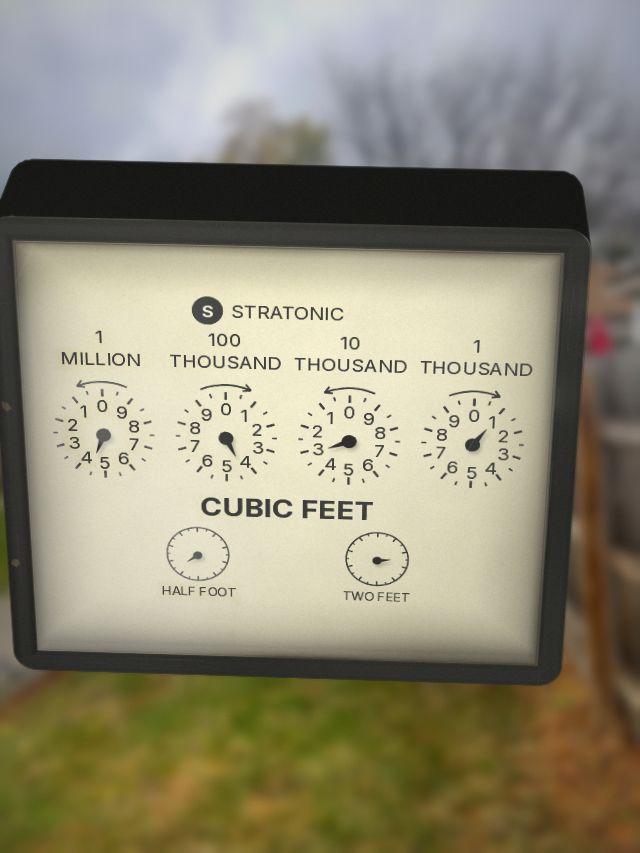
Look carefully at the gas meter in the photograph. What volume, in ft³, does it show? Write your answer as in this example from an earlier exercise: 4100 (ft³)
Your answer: 443100 (ft³)
